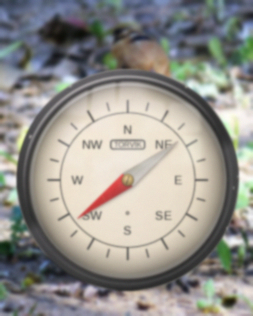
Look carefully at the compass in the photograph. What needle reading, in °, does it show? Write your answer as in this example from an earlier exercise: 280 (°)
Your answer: 232.5 (°)
